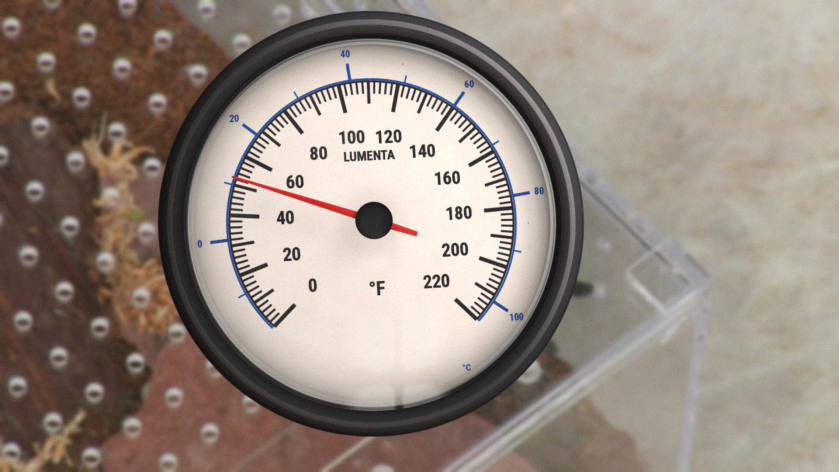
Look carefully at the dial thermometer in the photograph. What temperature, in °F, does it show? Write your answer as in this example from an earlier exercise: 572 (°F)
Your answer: 52 (°F)
